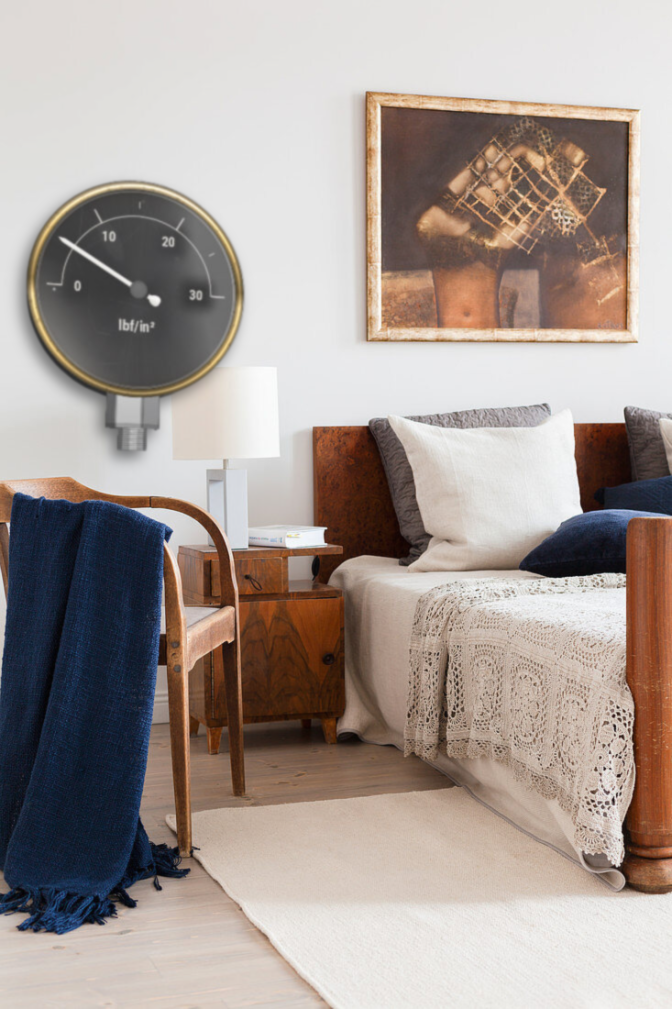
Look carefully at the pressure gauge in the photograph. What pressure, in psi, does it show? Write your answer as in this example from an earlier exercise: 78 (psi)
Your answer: 5 (psi)
